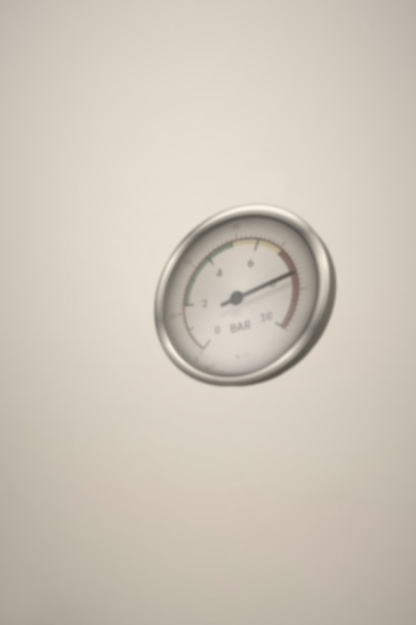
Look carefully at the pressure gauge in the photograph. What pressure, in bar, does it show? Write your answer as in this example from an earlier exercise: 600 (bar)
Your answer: 8 (bar)
